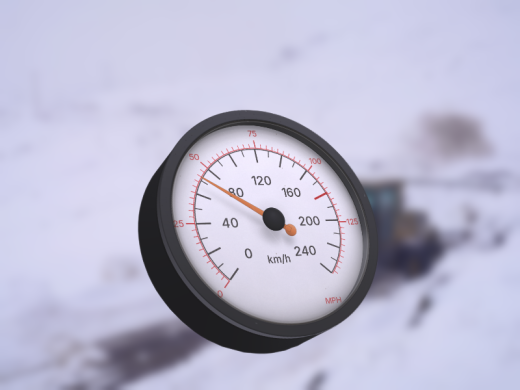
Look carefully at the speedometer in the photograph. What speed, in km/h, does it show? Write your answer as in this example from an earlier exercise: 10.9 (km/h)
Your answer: 70 (km/h)
